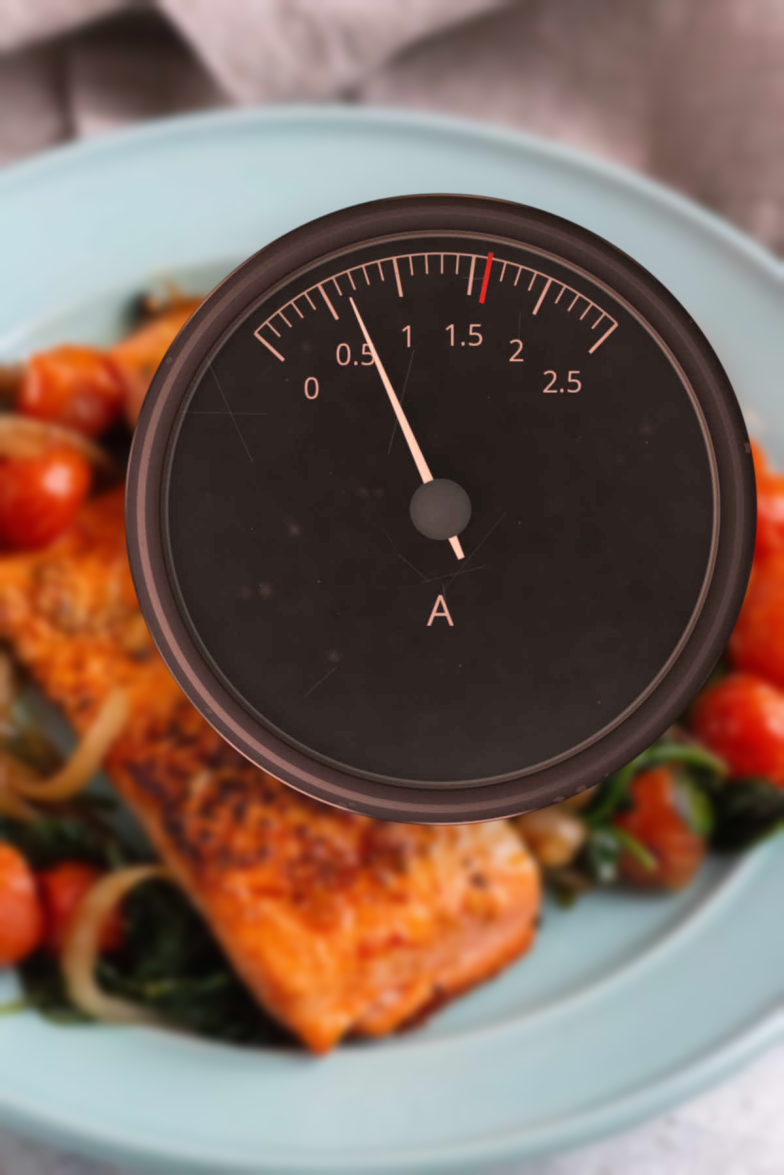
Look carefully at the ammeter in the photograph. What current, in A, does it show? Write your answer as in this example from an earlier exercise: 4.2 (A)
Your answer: 0.65 (A)
